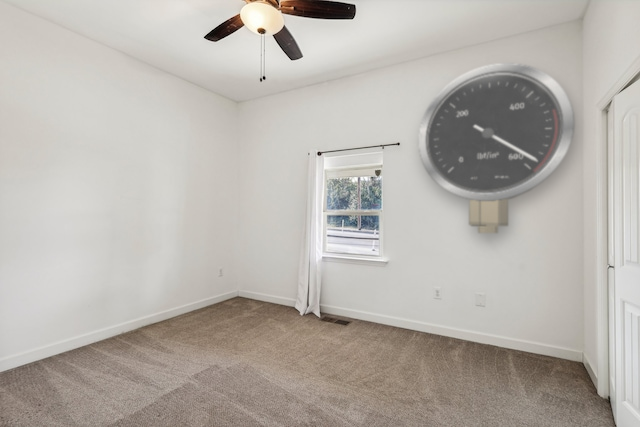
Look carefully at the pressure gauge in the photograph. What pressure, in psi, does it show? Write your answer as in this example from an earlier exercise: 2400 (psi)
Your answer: 580 (psi)
